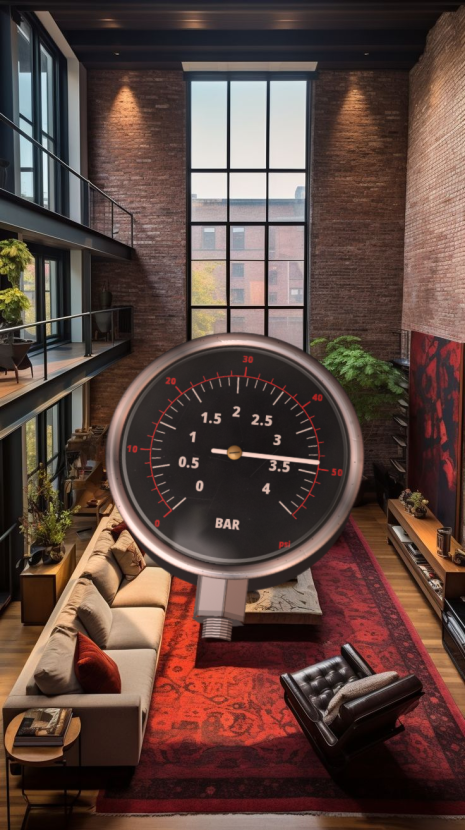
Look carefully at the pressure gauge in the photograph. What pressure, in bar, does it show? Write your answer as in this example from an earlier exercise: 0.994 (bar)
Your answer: 3.4 (bar)
